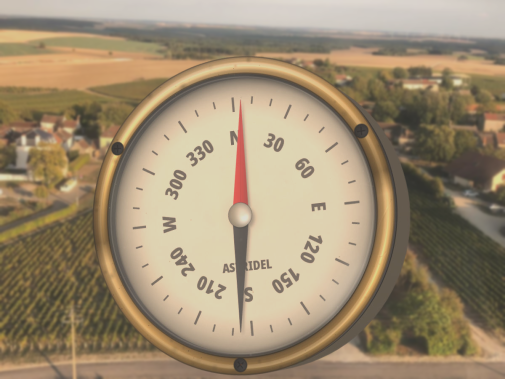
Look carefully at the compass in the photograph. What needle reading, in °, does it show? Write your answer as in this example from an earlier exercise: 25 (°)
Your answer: 5 (°)
